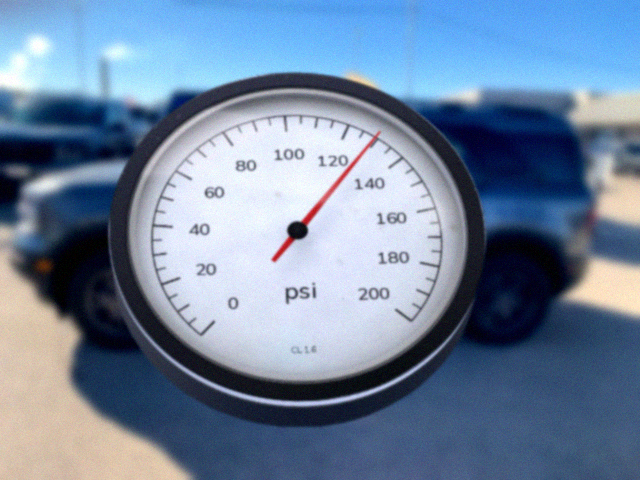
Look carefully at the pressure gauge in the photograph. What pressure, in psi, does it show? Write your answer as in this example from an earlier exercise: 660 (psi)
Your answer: 130 (psi)
